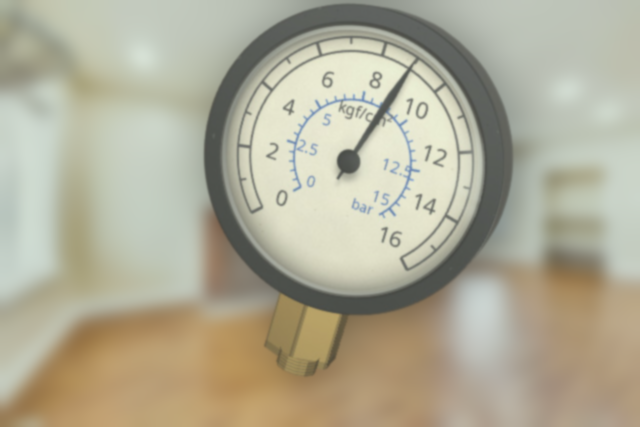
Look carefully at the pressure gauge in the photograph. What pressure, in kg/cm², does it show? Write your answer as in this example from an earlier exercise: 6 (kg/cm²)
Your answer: 9 (kg/cm²)
